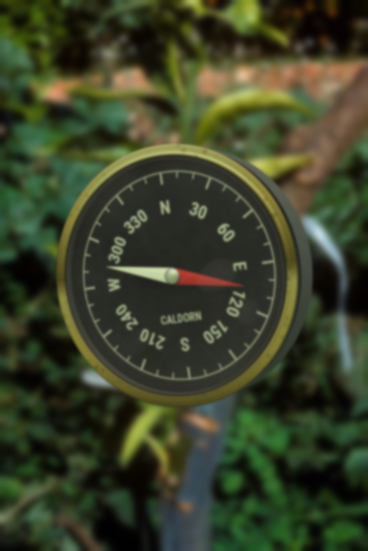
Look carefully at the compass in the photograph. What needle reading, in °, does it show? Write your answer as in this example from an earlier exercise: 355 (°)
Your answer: 105 (°)
